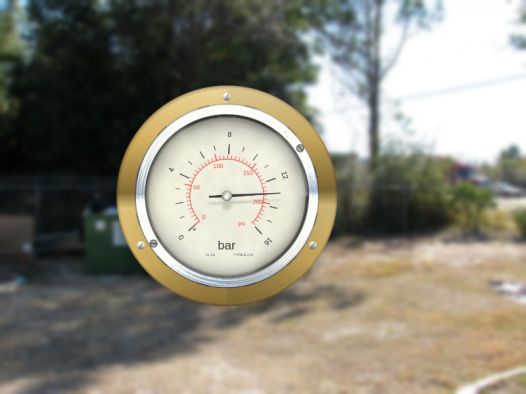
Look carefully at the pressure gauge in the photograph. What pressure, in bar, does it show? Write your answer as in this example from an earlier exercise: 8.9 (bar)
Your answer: 13 (bar)
